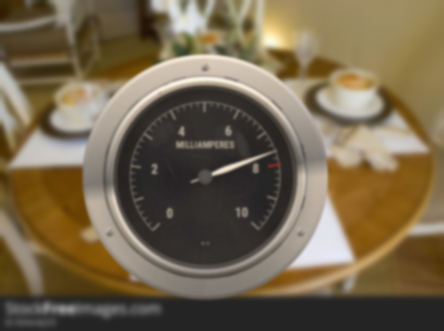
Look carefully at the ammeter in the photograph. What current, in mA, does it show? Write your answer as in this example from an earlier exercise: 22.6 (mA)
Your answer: 7.6 (mA)
